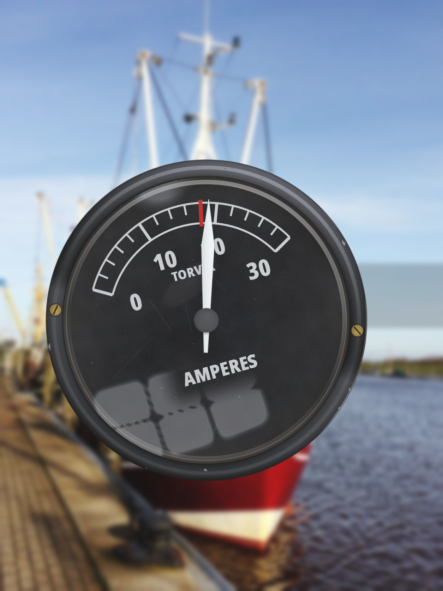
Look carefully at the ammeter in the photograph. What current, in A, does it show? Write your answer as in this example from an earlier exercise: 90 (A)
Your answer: 19 (A)
